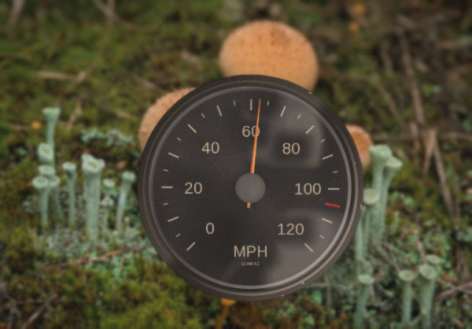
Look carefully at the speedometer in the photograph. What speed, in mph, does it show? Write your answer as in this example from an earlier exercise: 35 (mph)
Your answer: 62.5 (mph)
